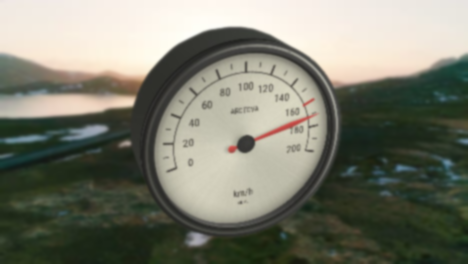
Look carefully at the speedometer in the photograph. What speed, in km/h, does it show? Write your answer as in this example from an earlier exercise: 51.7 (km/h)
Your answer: 170 (km/h)
